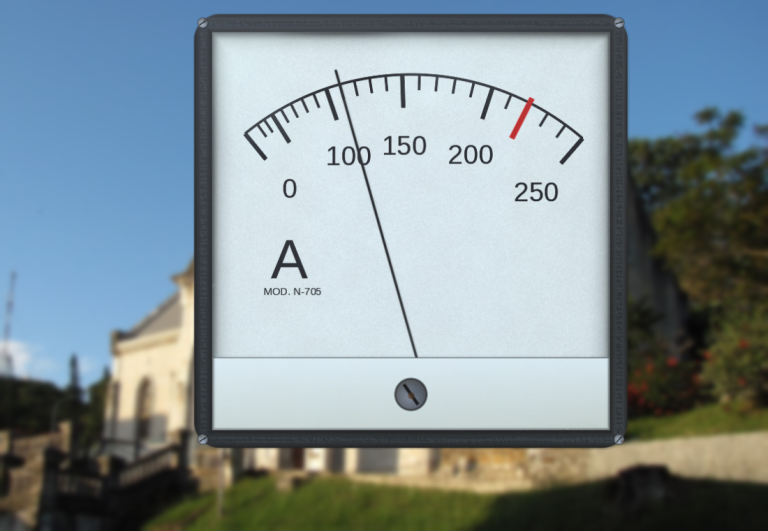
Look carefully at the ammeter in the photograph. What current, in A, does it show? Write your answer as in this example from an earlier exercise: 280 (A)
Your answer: 110 (A)
